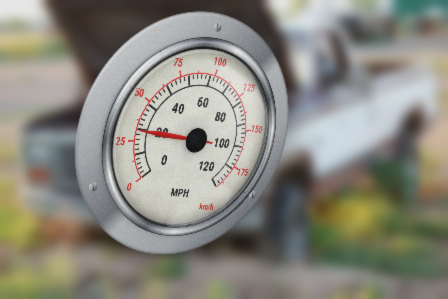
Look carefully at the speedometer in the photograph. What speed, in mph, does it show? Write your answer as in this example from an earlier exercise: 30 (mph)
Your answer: 20 (mph)
